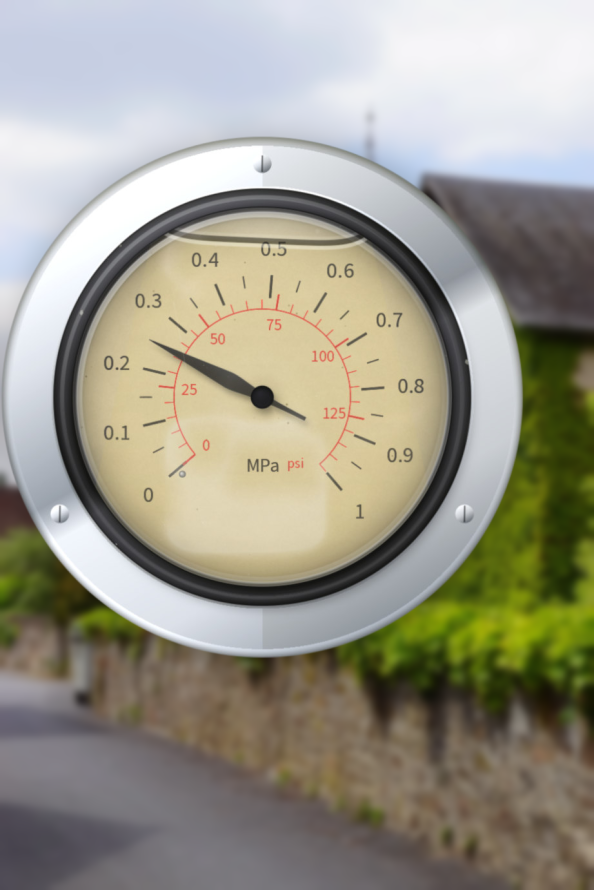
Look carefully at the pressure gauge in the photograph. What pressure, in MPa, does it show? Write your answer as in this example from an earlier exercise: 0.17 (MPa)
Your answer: 0.25 (MPa)
